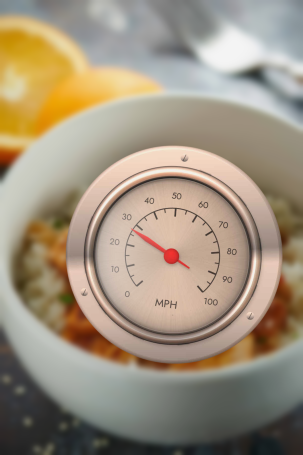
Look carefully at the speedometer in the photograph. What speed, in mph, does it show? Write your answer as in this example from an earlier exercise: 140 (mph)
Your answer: 27.5 (mph)
